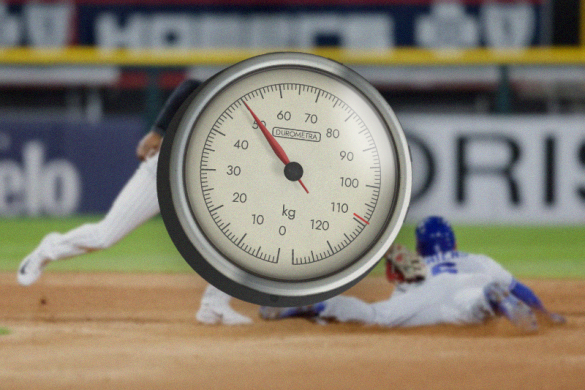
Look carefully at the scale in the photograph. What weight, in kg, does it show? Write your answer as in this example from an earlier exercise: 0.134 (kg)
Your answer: 50 (kg)
